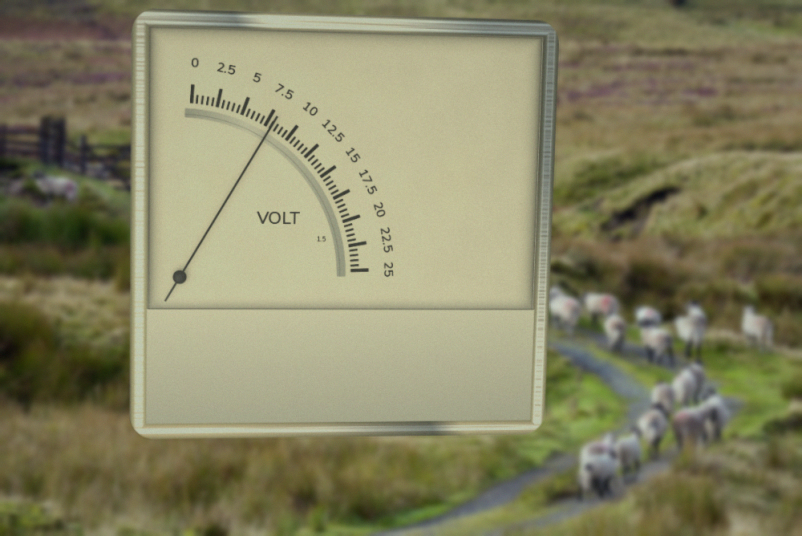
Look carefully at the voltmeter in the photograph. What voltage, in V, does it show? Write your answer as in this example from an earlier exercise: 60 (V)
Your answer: 8 (V)
